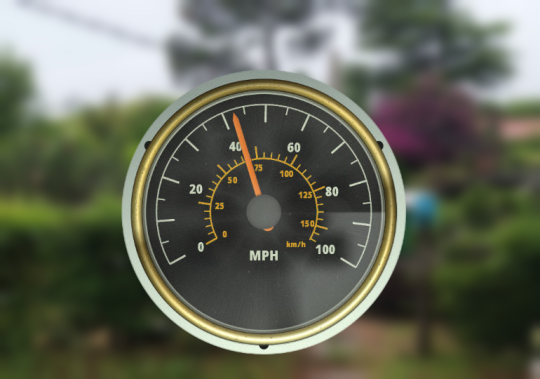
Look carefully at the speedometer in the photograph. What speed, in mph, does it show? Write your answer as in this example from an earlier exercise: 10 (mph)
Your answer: 42.5 (mph)
